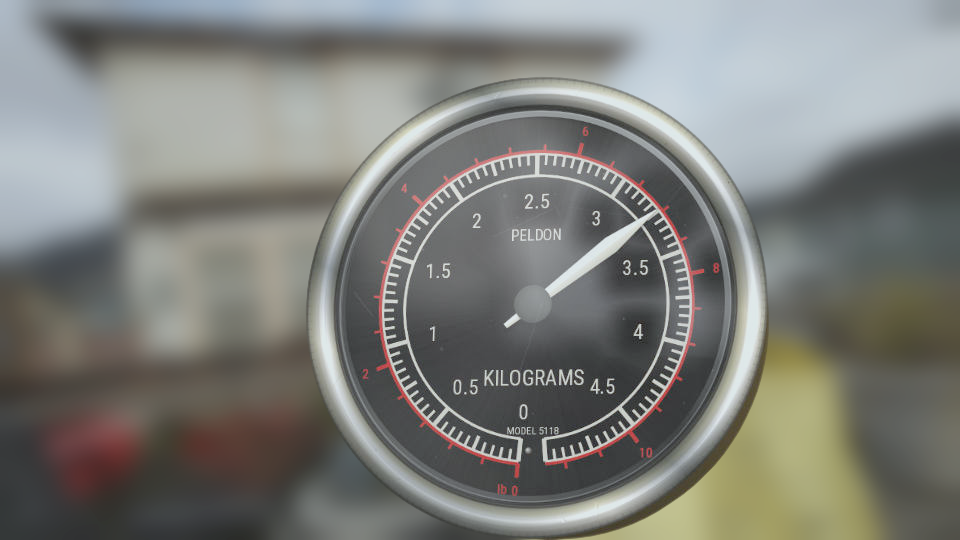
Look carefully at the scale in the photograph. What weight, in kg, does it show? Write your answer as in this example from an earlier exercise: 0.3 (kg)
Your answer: 3.25 (kg)
